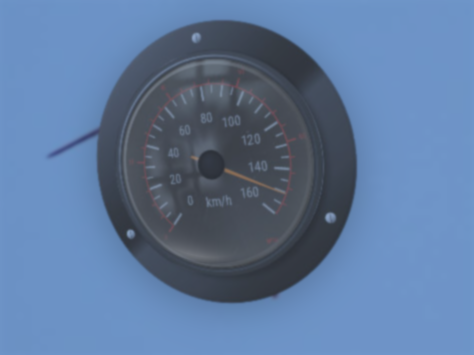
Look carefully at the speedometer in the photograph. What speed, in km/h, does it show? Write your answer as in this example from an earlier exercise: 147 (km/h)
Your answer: 150 (km/h)
